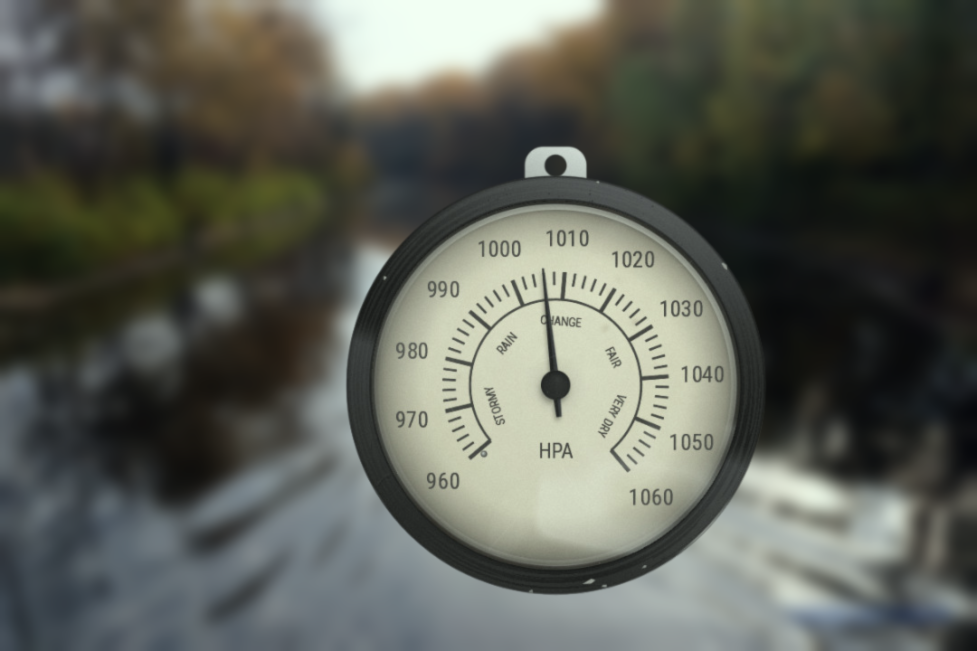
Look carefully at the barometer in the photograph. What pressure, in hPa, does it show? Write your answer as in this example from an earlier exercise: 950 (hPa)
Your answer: 1006 (hPa)
